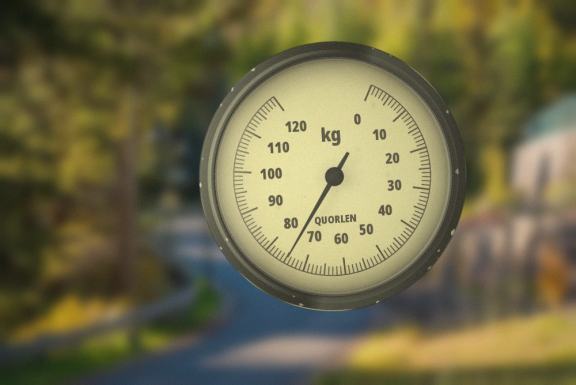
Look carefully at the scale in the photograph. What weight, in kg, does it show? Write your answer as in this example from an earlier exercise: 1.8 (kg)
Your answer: 75 (kg)
